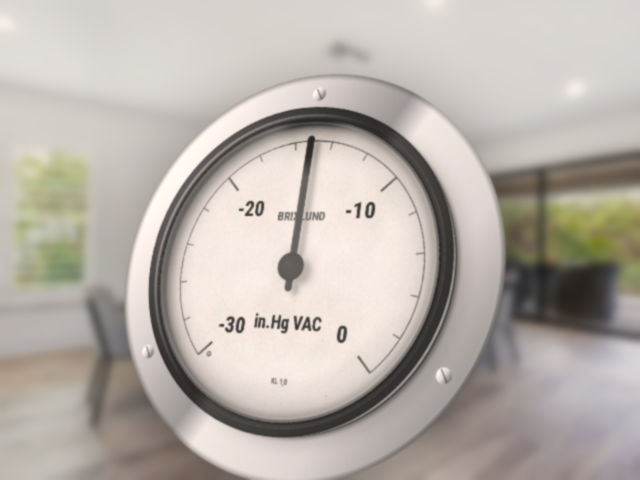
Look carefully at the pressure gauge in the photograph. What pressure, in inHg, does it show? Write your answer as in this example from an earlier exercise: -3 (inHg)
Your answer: -15 (inHg)
